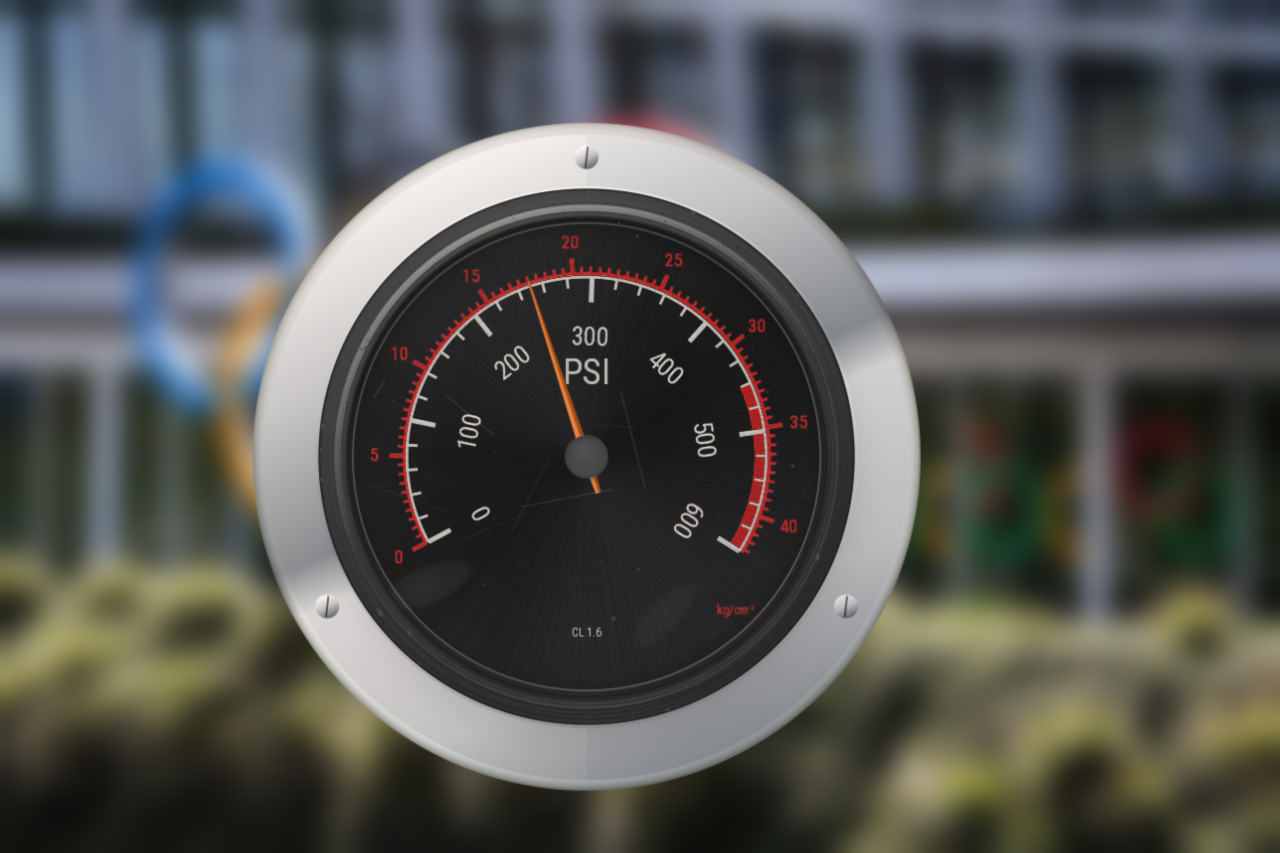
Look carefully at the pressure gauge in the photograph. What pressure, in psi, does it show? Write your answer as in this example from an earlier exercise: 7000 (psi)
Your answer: 250 (psi)
